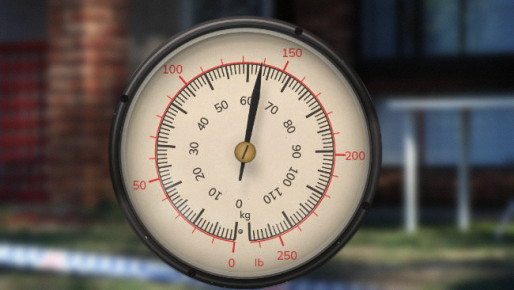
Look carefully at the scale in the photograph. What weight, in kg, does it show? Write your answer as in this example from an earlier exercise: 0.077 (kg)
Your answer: 63 (kg)
